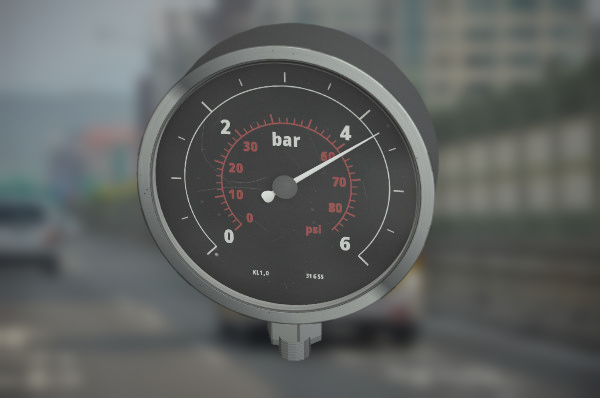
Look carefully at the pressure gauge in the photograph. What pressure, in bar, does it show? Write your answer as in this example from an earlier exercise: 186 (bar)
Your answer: 4.25 (bar)
